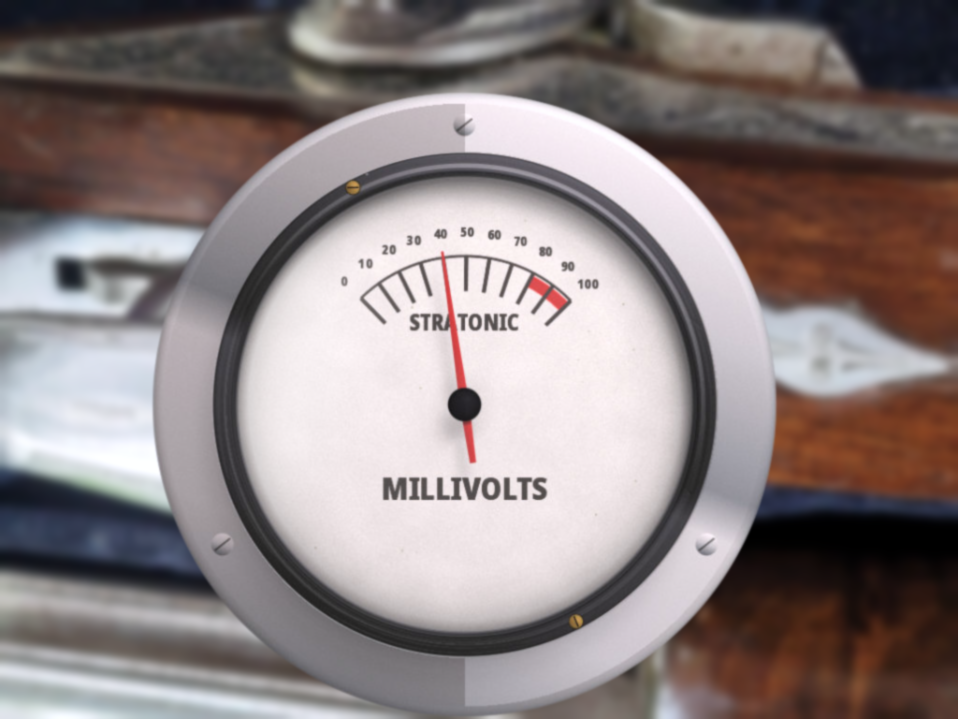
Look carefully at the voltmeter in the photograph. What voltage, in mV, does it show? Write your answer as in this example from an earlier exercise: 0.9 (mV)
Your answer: 40 (mV)
